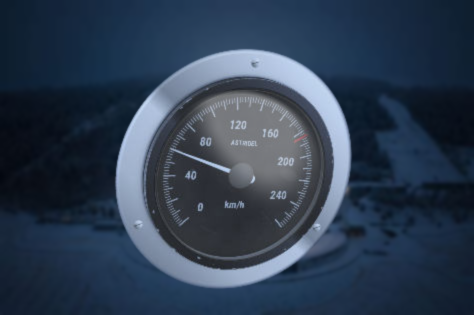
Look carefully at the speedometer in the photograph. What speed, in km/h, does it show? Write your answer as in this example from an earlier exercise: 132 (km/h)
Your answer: 60 (km/h)
